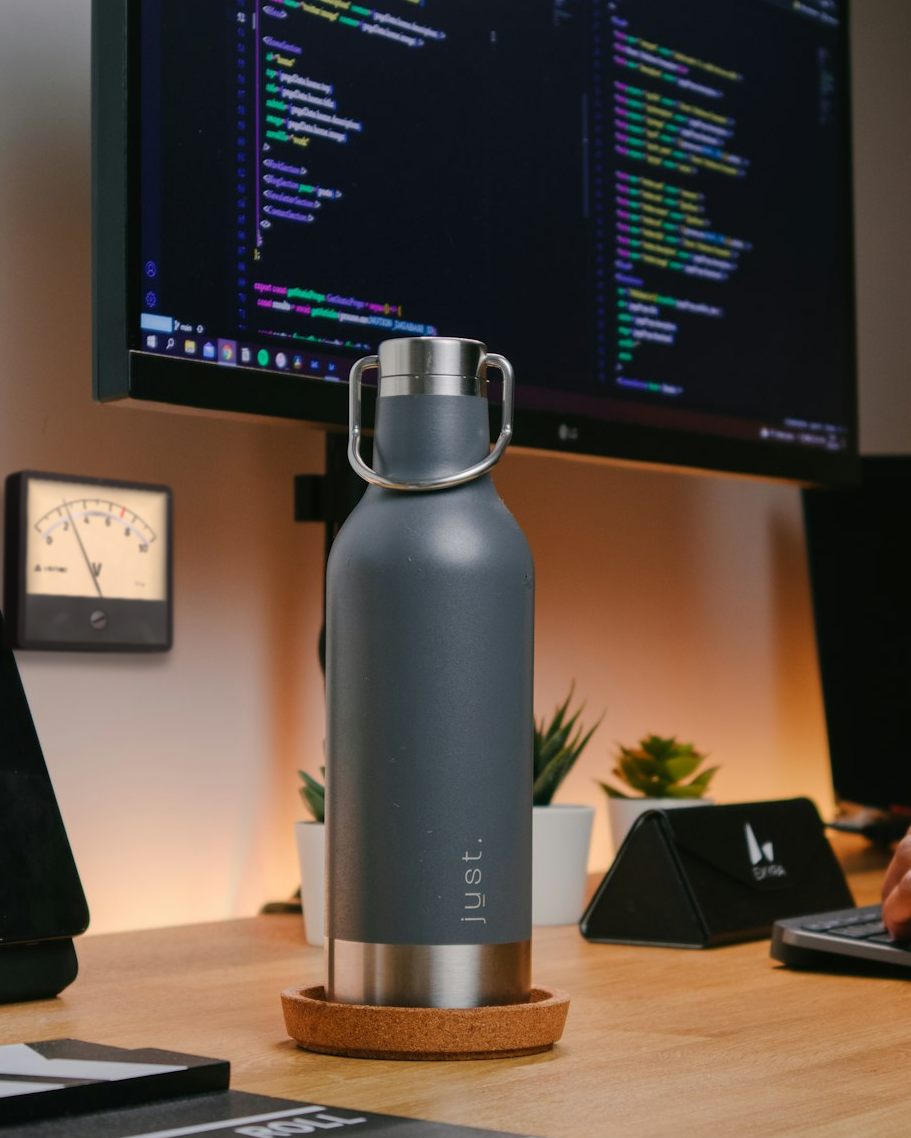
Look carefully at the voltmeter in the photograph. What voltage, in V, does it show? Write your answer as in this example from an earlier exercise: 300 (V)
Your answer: 2.5 (V)
